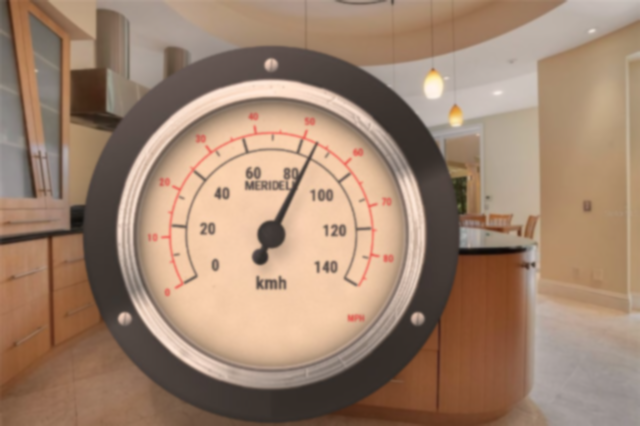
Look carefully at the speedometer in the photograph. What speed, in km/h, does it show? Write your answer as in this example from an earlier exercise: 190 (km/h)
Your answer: 85 (km/h)
